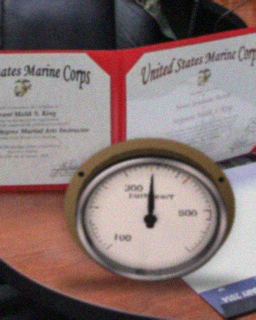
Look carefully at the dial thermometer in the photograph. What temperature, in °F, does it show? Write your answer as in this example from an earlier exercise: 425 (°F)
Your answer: 350 (°F)
